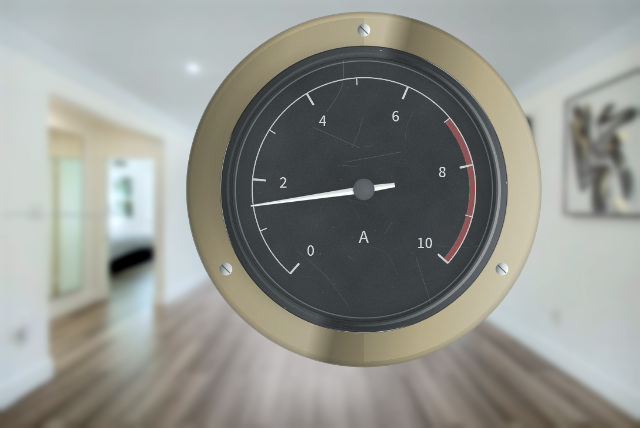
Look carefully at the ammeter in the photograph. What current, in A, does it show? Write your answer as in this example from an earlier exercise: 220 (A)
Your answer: 1.5 (A)
